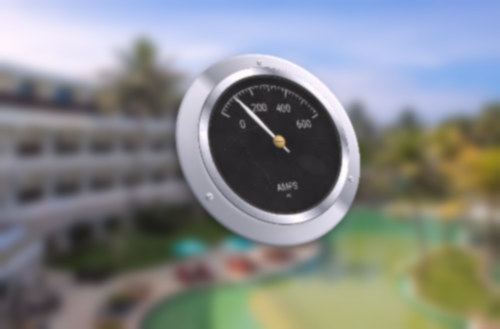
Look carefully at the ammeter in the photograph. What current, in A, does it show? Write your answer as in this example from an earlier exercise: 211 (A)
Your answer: 100 (A)
